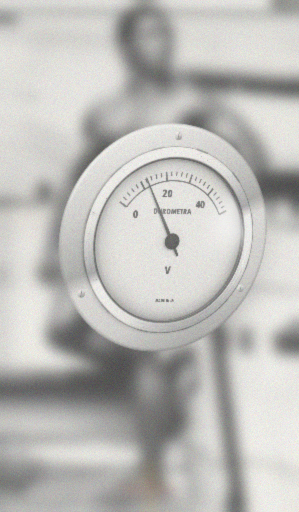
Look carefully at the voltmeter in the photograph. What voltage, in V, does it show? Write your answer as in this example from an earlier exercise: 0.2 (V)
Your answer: 12 (V)
